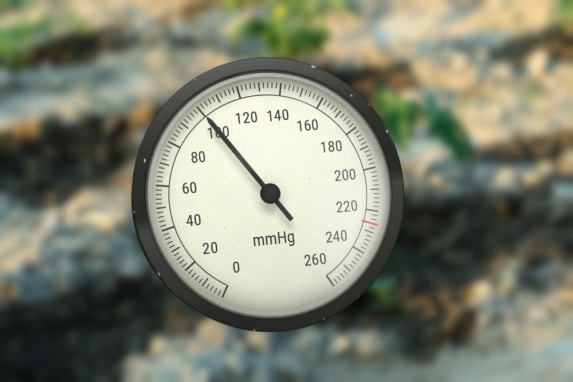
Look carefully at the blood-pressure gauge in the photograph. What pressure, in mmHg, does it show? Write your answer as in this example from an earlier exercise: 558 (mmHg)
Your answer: 100 (mmHg)
